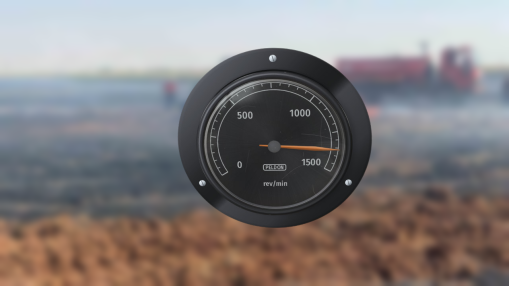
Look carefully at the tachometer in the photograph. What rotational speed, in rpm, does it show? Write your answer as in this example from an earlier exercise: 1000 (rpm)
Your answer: 1350 (rpm)
